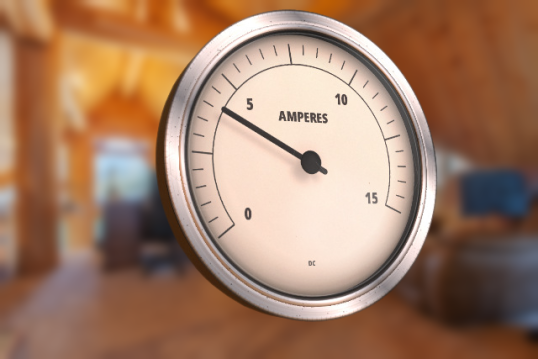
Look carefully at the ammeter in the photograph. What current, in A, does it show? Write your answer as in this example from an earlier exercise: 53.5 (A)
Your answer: 4 (A)
